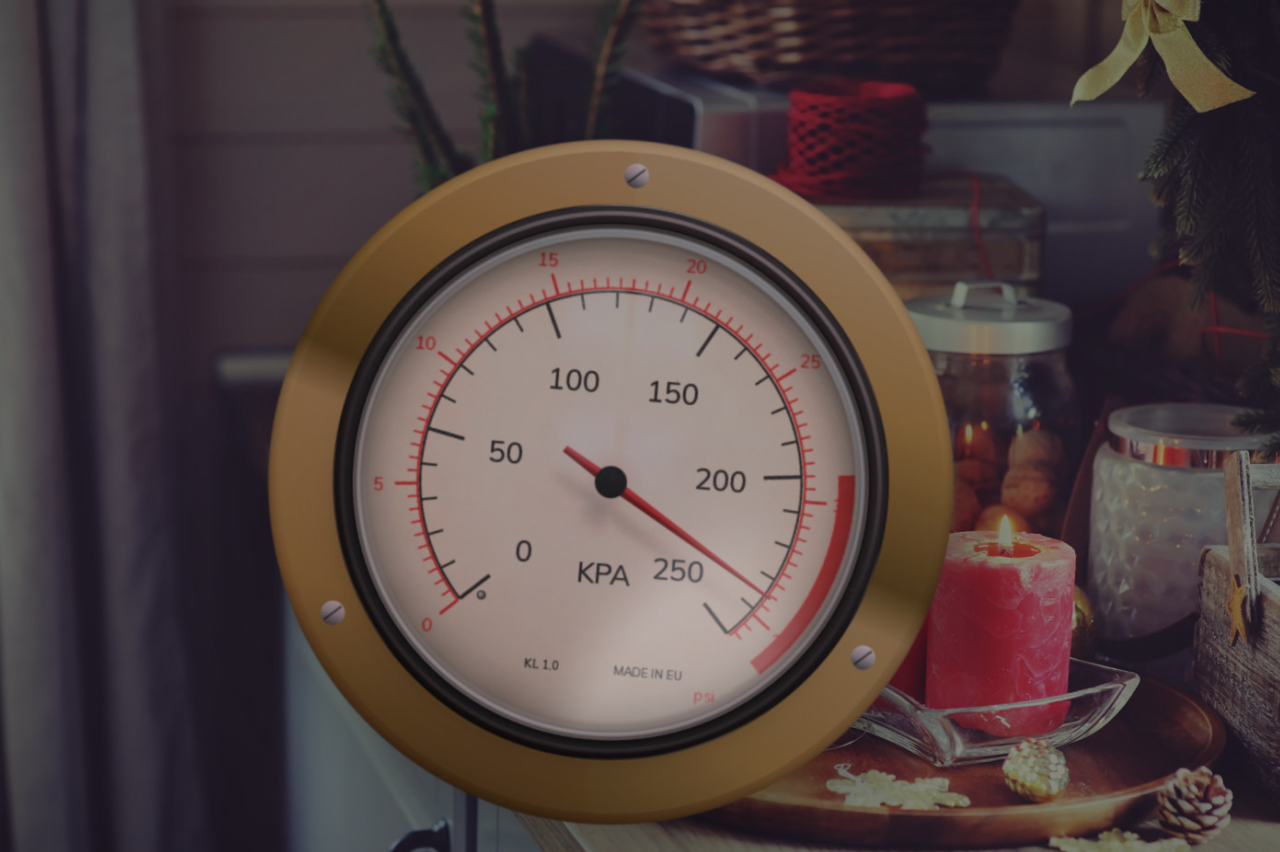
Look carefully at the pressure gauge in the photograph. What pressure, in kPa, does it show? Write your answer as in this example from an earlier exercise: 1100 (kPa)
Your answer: 235 (kPa)
